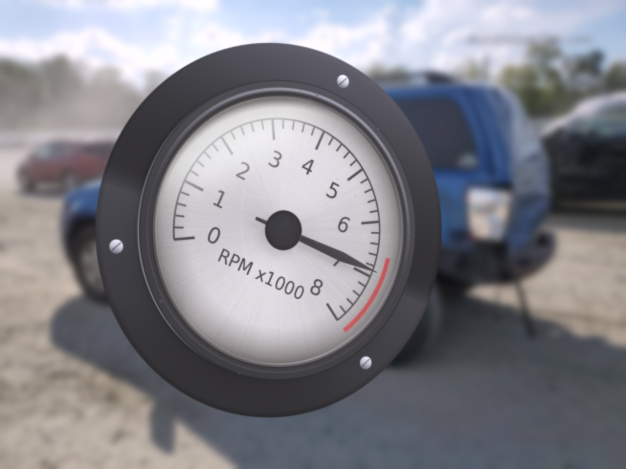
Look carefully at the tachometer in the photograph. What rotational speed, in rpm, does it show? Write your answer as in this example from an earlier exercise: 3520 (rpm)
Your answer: 6900 (rpm)
